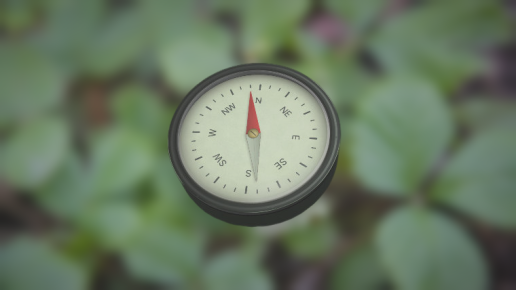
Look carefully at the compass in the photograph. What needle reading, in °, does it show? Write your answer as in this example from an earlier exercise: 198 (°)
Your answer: 350 (°)
